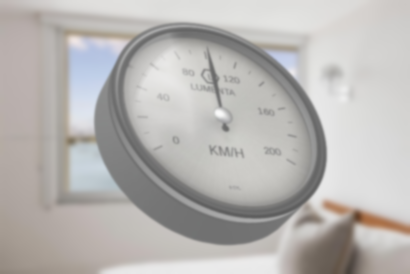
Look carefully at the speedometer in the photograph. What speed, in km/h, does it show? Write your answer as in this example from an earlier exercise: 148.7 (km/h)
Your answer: 100 (km/h)
